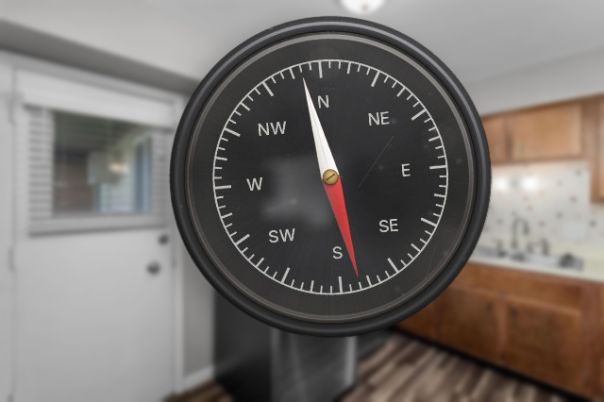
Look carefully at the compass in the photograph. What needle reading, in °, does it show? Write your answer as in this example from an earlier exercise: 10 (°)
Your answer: 170 (°)
